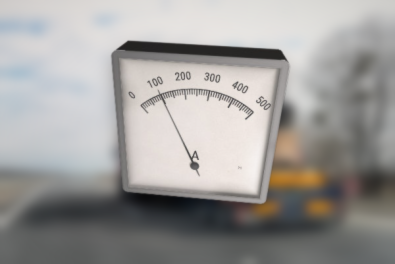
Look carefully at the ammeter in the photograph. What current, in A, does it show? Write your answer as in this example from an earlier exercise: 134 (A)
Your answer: 100 (A)
